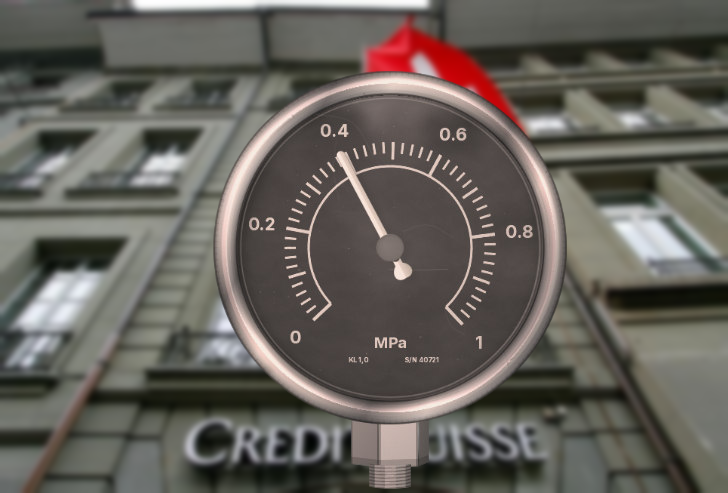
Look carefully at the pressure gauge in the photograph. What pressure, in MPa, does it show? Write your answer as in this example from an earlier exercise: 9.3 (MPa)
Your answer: 0.39 (MPa)
